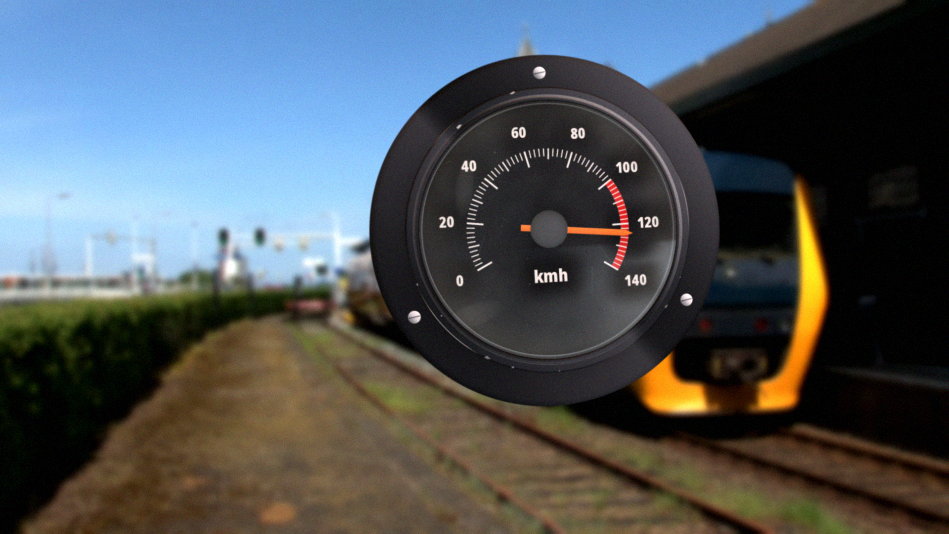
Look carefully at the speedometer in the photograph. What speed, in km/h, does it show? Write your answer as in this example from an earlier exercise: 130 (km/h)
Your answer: 124 (km/h)
